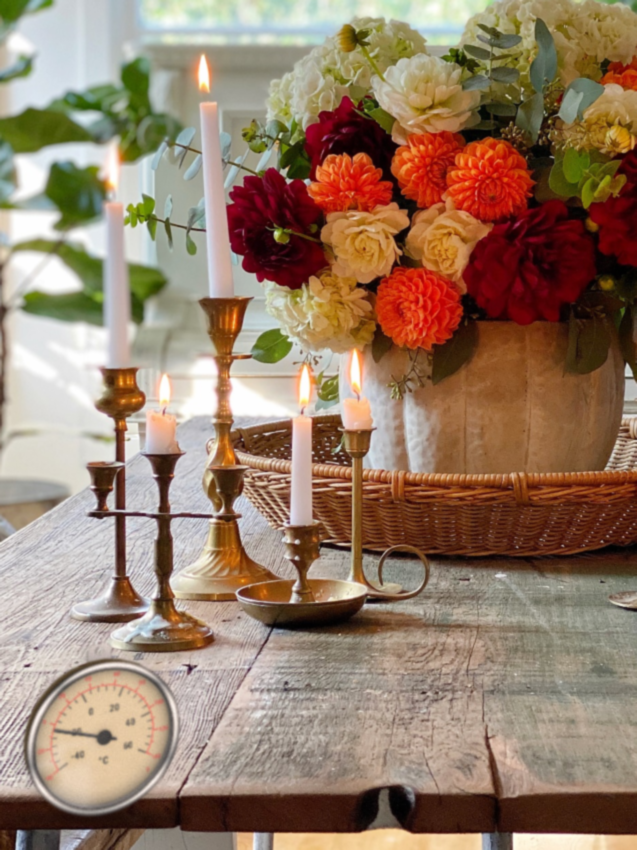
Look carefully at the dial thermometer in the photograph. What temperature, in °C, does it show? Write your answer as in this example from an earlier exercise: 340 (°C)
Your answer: -20 (°C)
